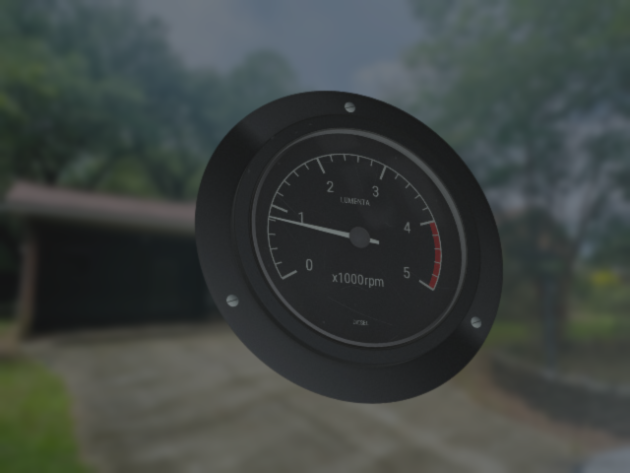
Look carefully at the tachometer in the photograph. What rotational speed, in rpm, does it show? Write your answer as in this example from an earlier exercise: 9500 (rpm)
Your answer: 800 (rpm)
